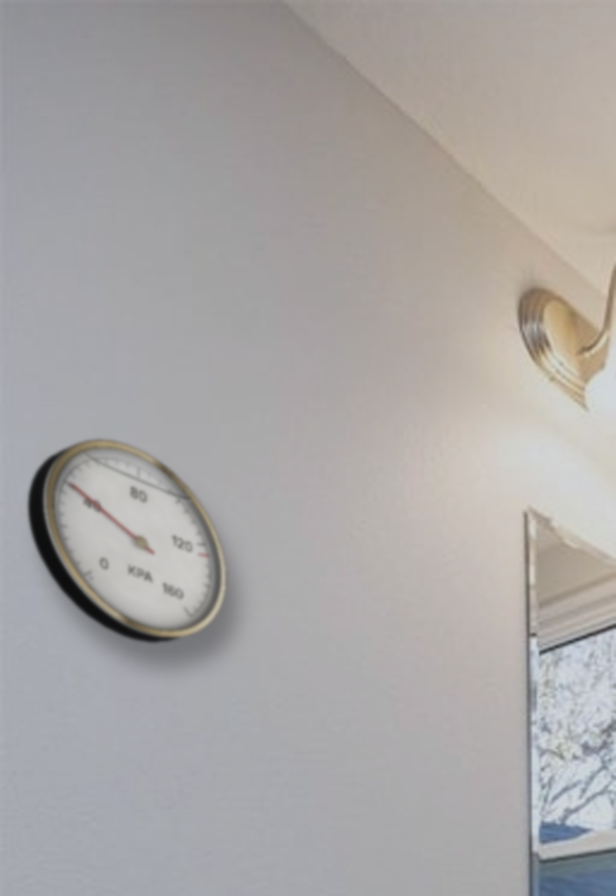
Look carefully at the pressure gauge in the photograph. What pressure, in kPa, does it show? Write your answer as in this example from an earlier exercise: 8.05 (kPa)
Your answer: 40 (kPa)
